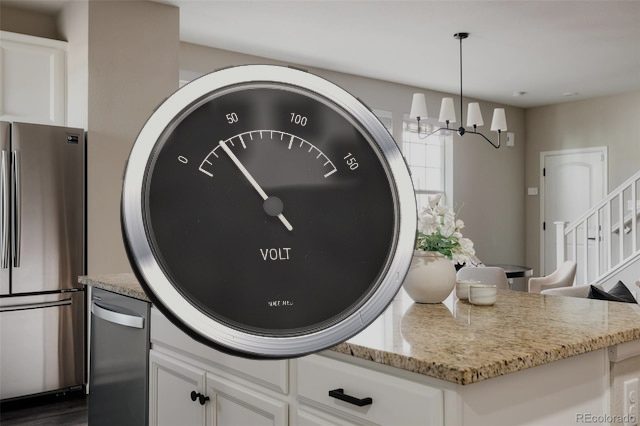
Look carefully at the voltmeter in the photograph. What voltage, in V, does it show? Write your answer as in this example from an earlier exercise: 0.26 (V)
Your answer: 30 (V)
